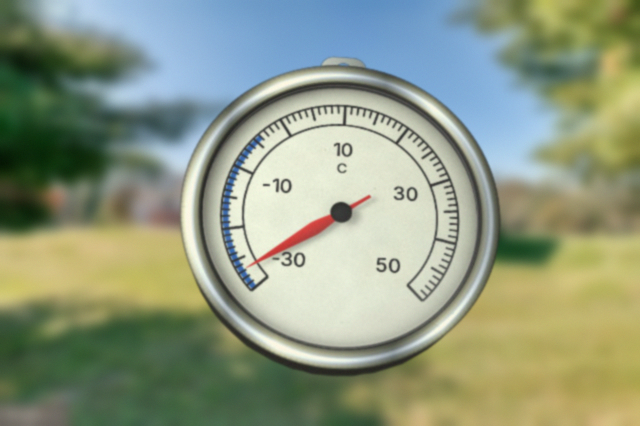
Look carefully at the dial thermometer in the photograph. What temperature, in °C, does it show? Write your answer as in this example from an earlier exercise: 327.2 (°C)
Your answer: -27 (°C)
